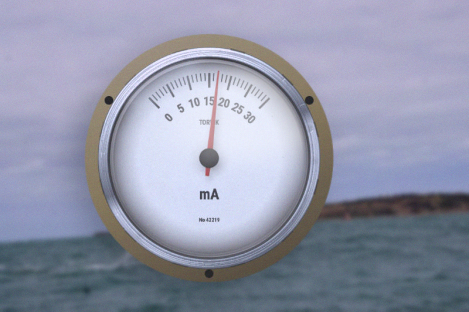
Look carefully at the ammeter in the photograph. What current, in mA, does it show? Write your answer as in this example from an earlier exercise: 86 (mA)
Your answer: 17 (mA)
